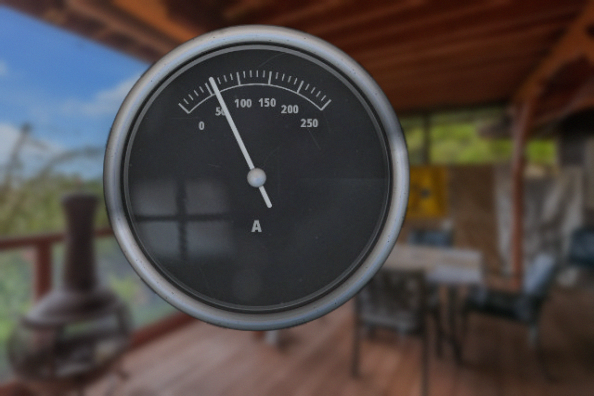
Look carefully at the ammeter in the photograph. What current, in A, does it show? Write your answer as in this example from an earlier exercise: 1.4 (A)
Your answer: 60 (A)
